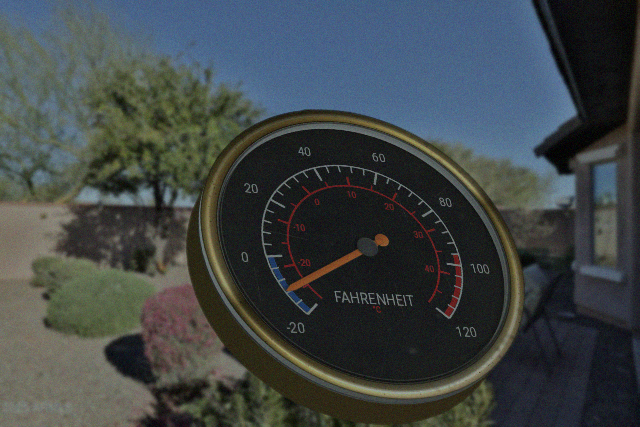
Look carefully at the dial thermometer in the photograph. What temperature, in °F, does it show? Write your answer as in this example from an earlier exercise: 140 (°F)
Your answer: -12 (°F)
